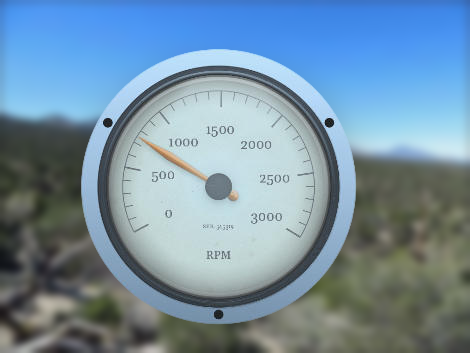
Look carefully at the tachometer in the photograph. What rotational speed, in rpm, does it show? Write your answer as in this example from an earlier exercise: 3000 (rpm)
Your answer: 750 (rpm)
